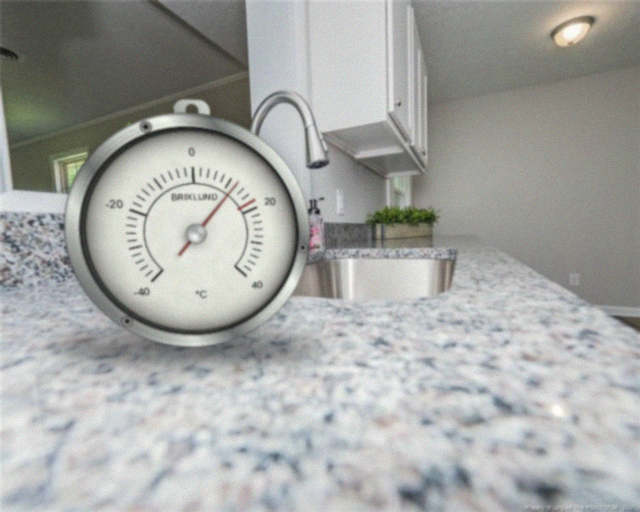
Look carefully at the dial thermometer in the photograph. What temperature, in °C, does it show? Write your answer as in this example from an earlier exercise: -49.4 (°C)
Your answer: 12 (°C)
